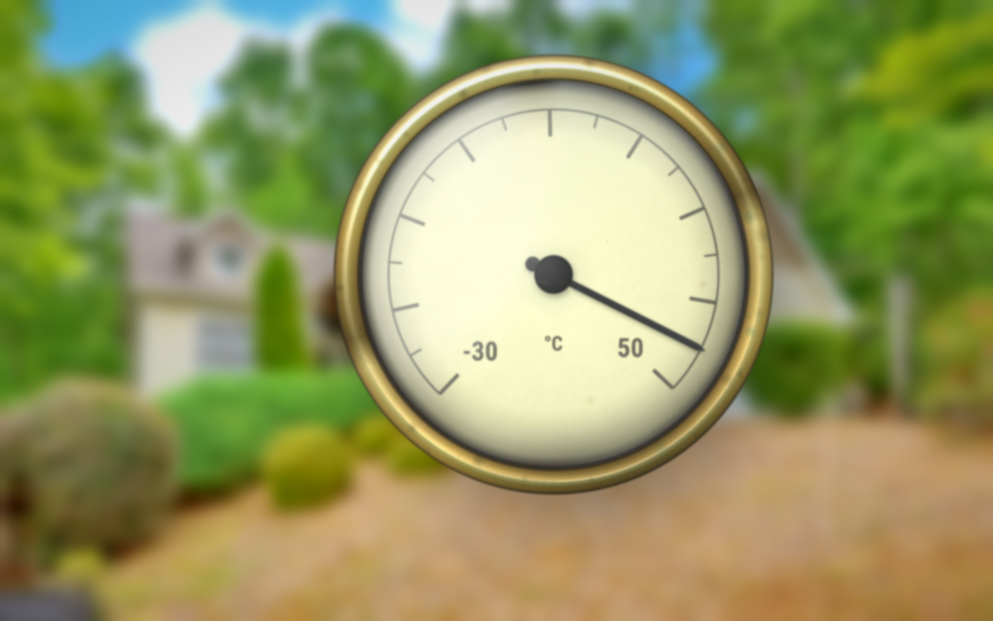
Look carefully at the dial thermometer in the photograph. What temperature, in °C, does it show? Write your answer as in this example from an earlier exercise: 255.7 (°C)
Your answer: 45 (°C)
